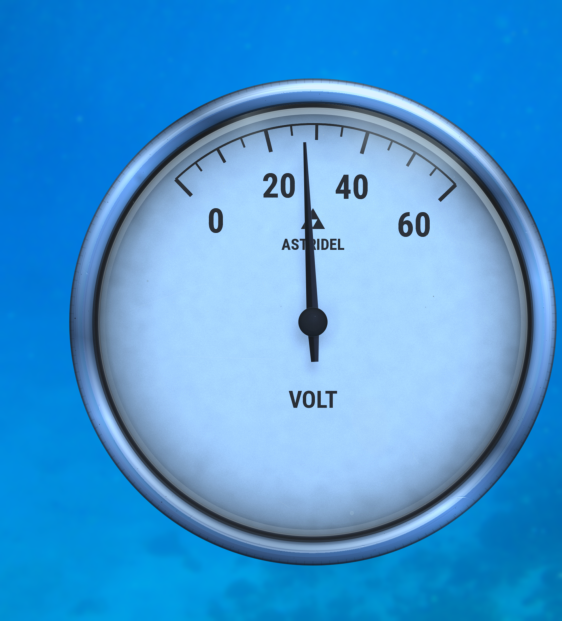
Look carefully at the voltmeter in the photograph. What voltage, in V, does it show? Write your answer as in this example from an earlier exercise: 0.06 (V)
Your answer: 27.5 (V)
